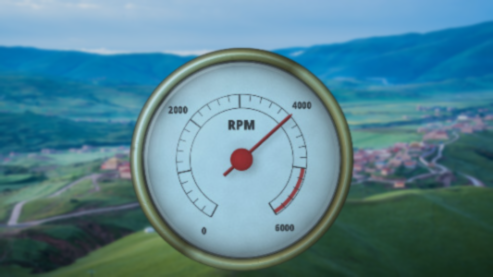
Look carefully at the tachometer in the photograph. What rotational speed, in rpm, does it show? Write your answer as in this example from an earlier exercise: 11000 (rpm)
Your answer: 4000 (rpm)
